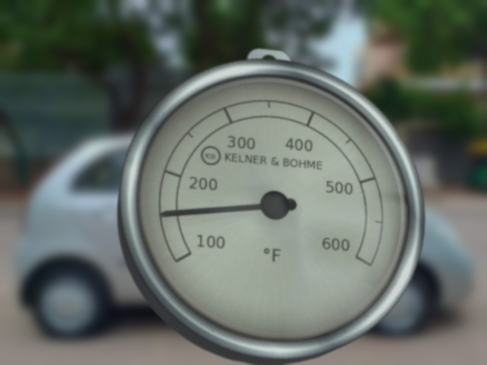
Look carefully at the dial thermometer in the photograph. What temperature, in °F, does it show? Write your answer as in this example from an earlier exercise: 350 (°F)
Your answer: 150 (°F)
